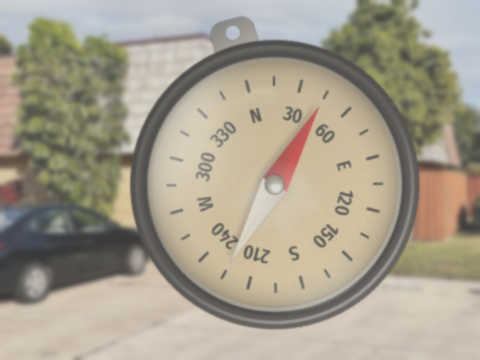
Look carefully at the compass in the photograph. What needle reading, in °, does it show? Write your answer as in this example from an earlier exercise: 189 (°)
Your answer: 45 (°)
